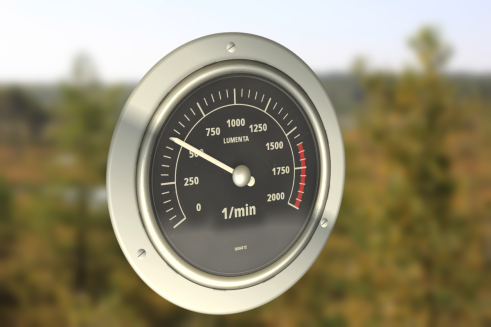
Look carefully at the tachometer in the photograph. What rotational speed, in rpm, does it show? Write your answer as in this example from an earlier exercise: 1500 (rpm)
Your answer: 500 (rpm)
